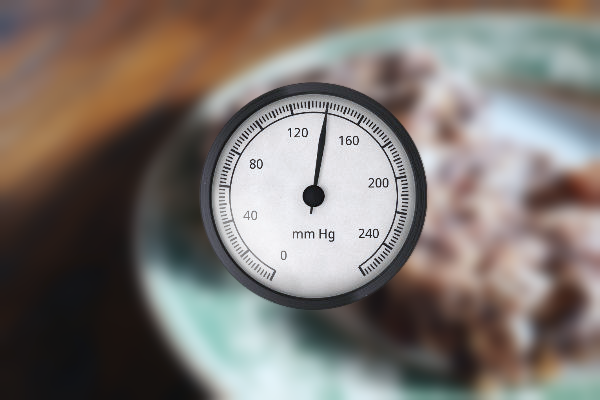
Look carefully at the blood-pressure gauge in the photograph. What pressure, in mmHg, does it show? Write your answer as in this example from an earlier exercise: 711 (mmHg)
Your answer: 140 (mmHg)
